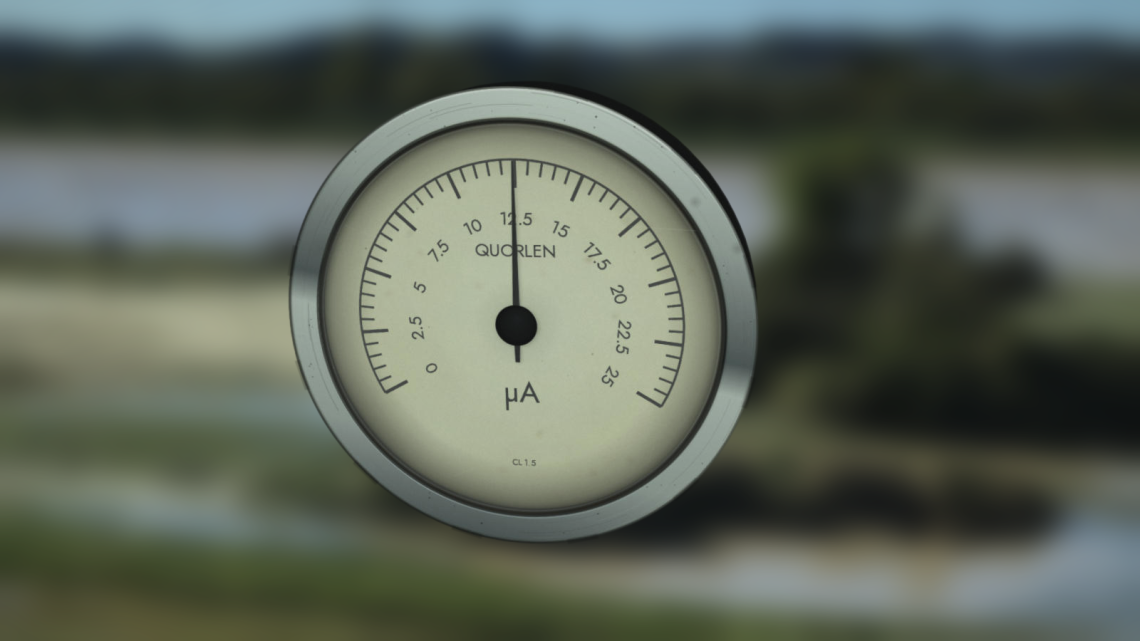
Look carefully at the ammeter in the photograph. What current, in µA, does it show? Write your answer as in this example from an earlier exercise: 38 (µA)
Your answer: 12.5 (µA)
